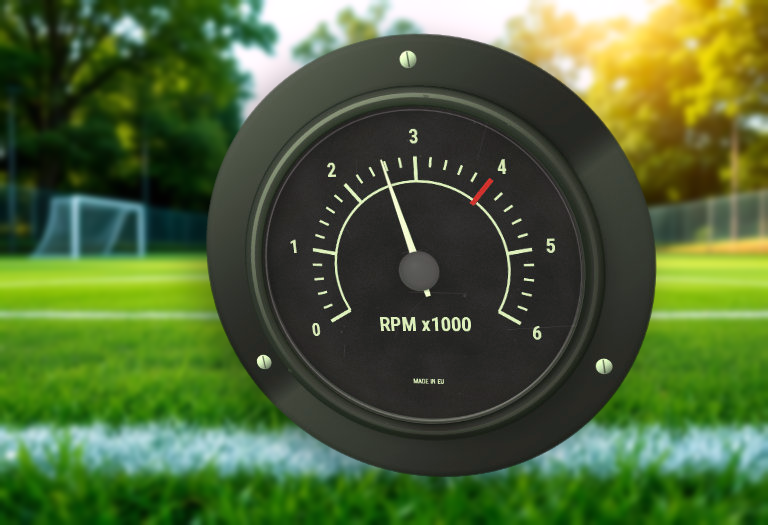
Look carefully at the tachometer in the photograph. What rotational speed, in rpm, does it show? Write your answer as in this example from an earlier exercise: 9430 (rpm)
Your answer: 2600 (rpm)
